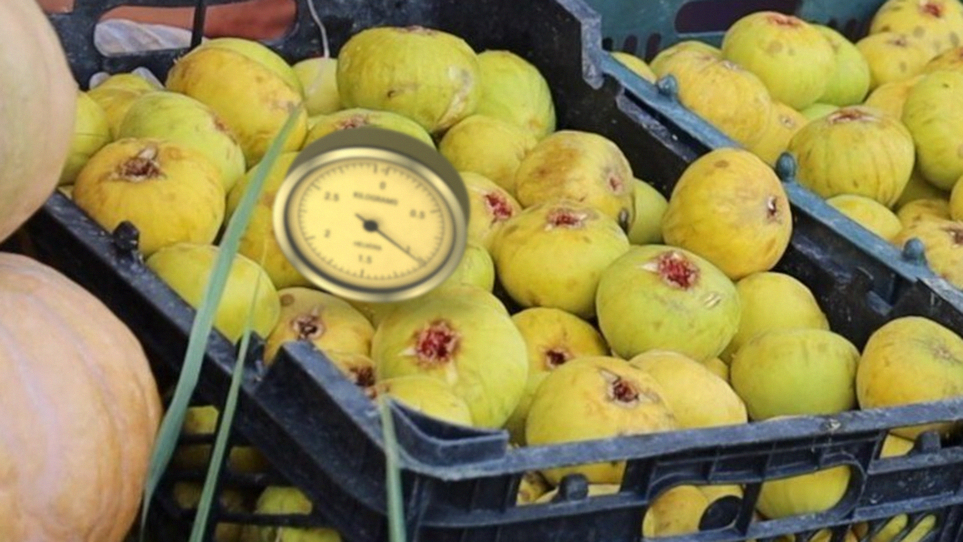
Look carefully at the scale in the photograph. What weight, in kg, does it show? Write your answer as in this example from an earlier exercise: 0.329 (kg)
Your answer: 1 (kg)
